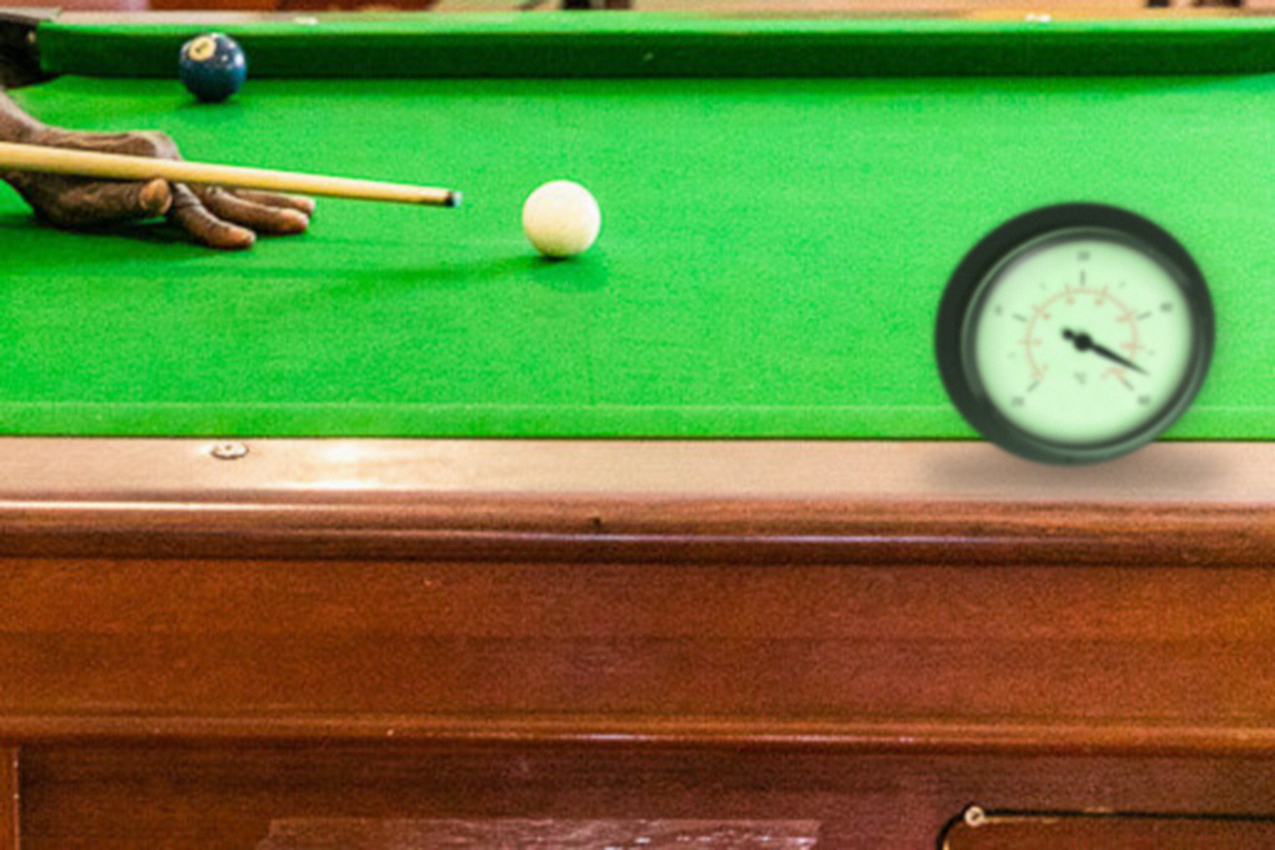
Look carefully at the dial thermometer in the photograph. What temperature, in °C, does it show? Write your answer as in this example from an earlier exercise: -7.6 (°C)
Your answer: 55 (°C)
